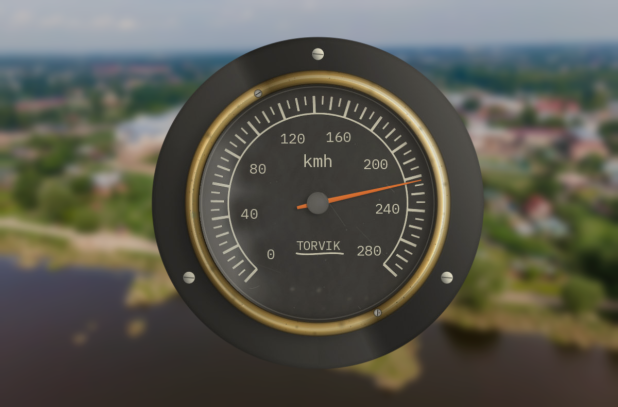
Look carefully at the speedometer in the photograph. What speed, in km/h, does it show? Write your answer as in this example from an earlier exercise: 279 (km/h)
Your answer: 222.5 (km/h)
